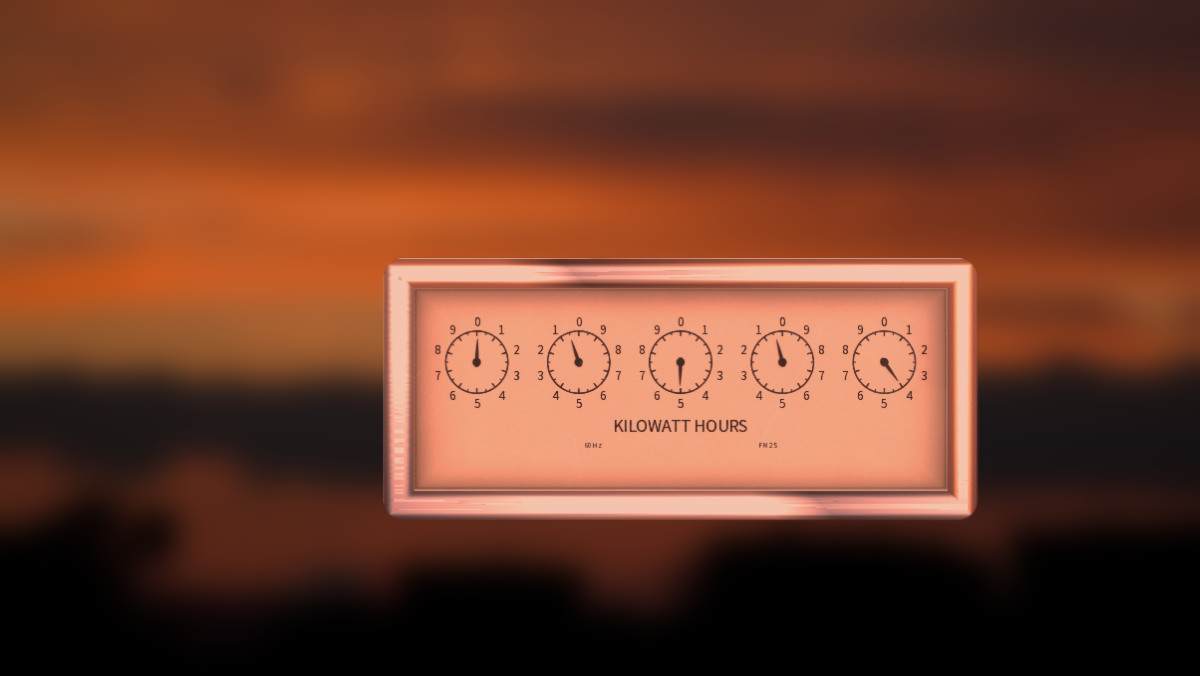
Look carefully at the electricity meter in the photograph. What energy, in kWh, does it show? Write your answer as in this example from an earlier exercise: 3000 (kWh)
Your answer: 504 (kWh)
